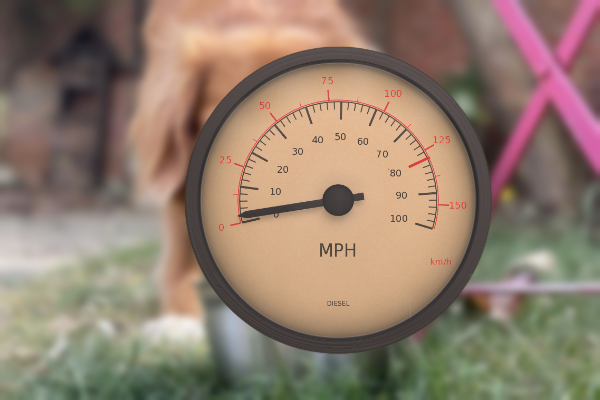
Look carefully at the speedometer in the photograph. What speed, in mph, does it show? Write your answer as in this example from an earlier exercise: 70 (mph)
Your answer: 2 (mph)
